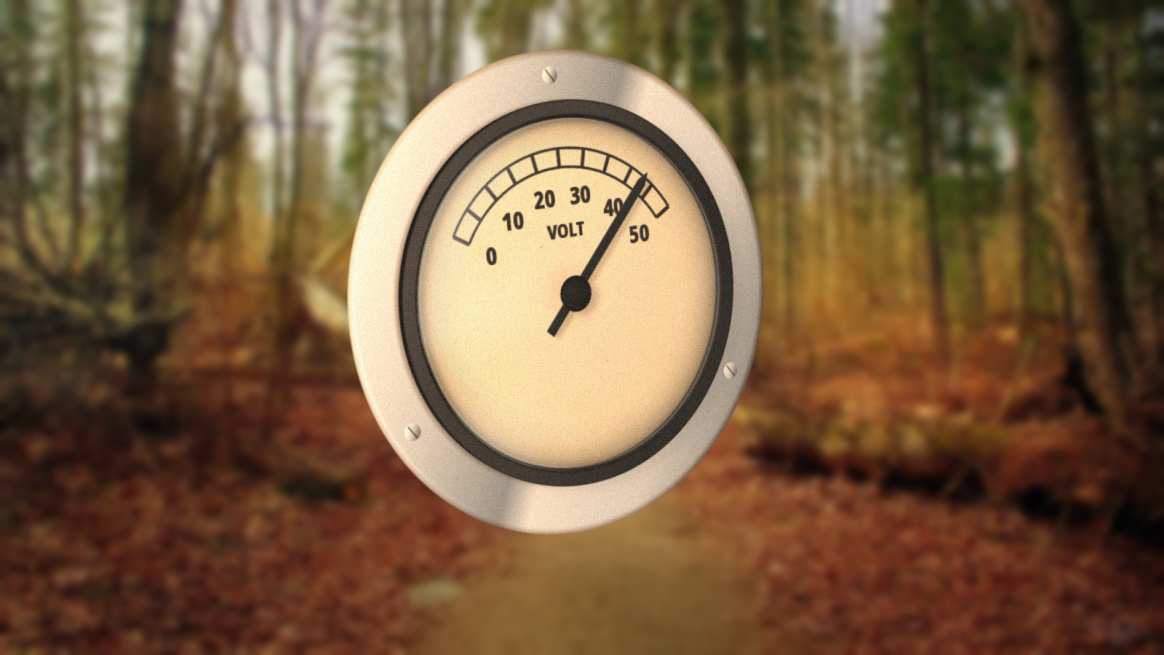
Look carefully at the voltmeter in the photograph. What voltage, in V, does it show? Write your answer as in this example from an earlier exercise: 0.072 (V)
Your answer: 42.5 (V)
